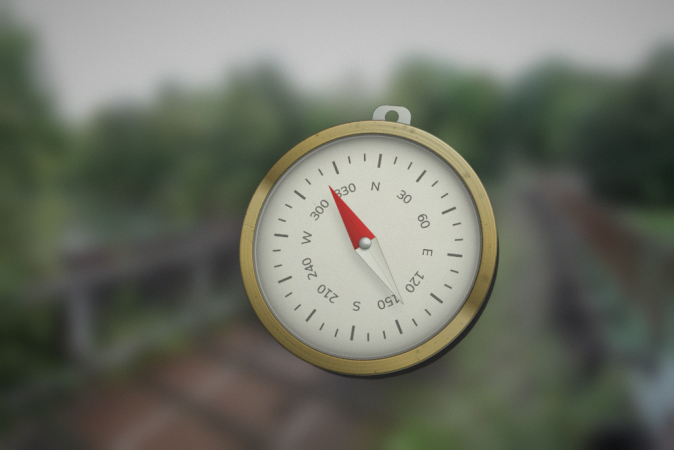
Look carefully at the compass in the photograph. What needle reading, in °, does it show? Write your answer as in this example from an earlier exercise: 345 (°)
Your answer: 320 (°)
